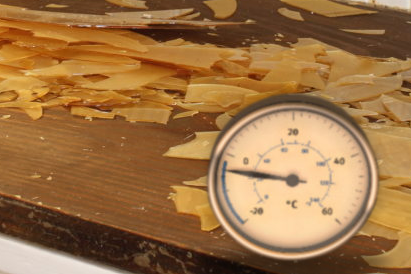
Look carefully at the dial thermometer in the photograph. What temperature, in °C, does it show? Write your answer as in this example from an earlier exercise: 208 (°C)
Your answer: -4 (°C)
